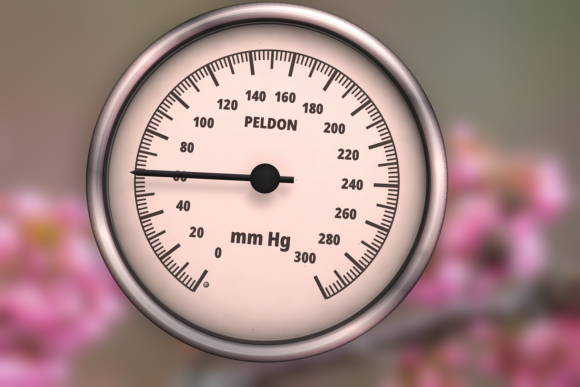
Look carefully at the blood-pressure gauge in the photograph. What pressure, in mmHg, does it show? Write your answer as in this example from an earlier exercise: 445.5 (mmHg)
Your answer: 60 (mmHg)
